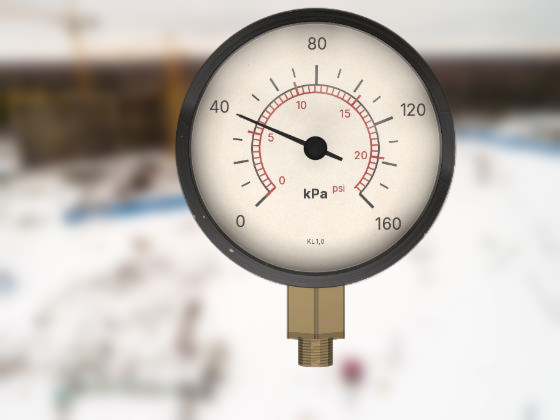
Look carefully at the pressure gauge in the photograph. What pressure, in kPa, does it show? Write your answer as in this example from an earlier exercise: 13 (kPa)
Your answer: 40 (kPa)
